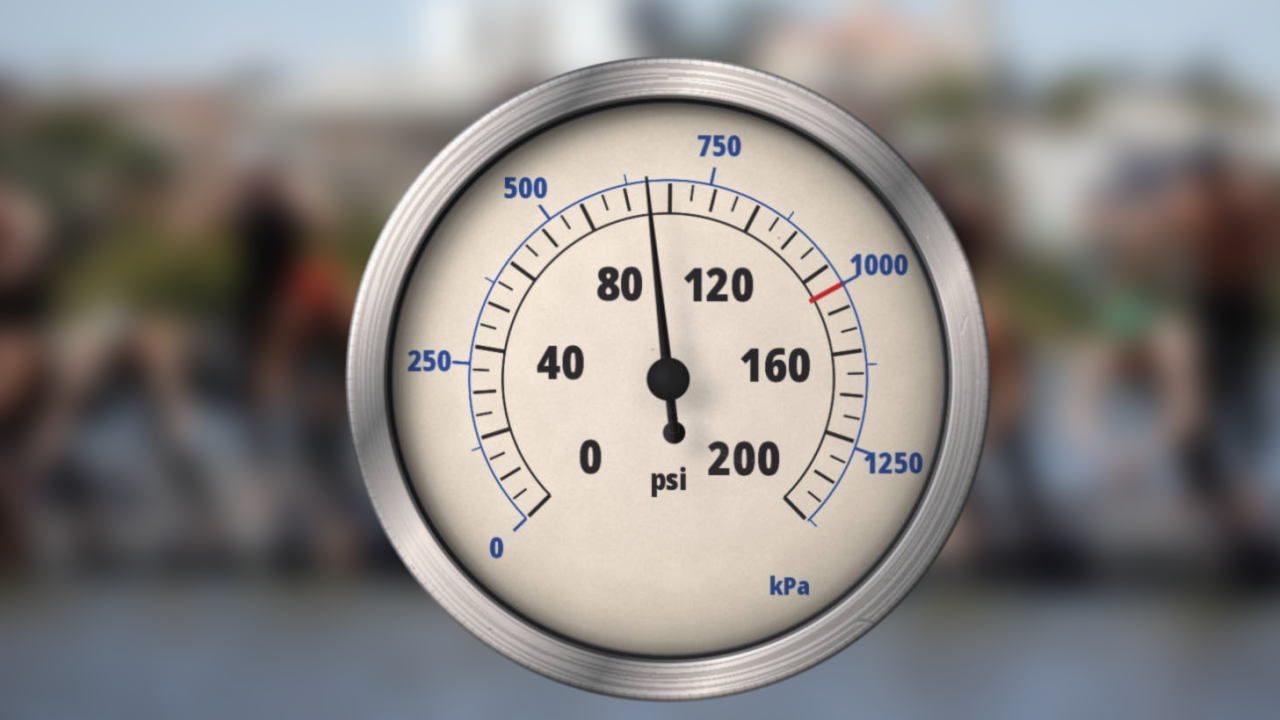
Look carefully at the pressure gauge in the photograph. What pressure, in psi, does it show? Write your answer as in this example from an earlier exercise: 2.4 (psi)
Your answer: 95 (psi)
